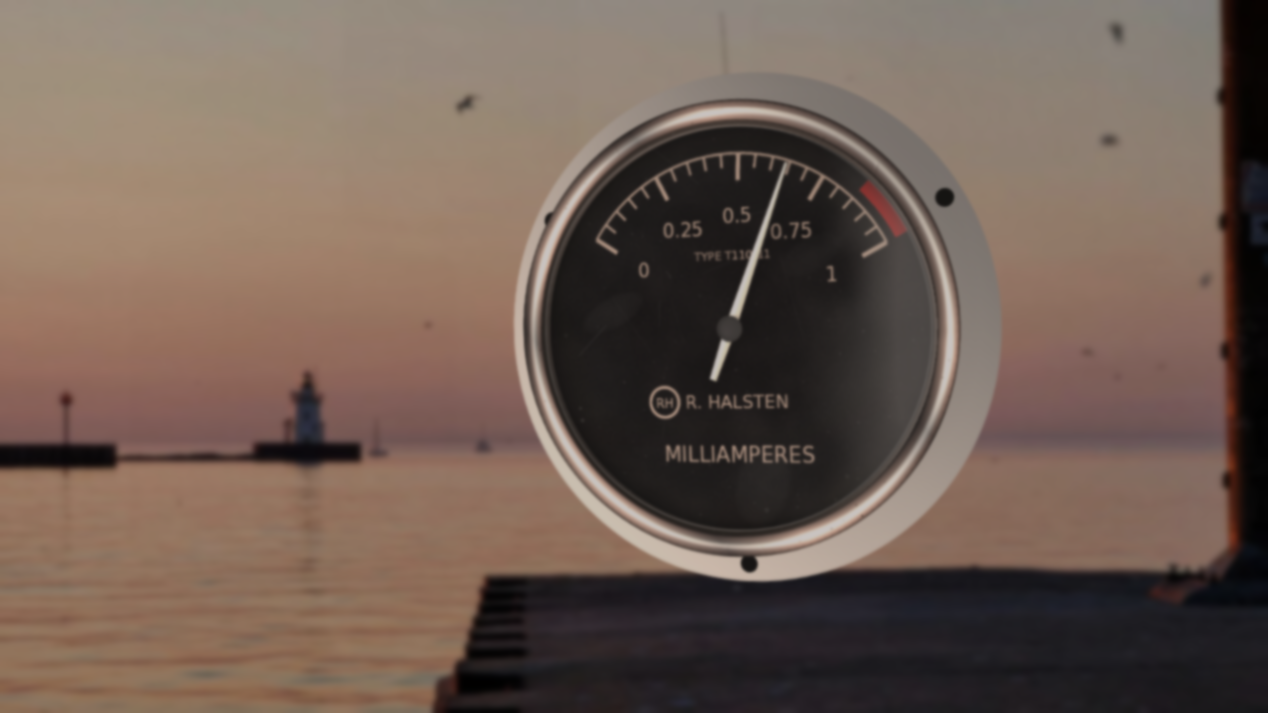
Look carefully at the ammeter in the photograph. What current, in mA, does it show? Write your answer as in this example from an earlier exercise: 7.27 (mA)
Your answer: 0.65 (mA)
